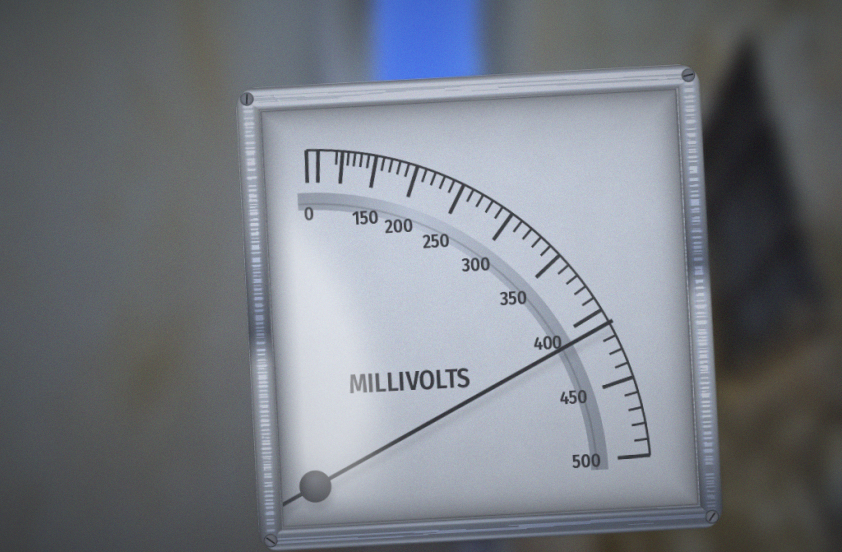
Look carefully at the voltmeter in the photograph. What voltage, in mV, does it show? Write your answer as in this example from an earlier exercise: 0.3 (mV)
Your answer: 410 (mV)
